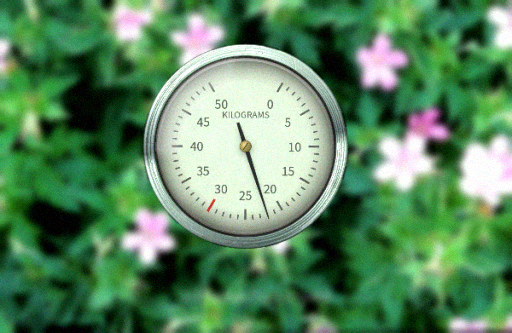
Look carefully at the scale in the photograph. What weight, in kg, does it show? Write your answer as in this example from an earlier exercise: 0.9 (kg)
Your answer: 22 (kg)
